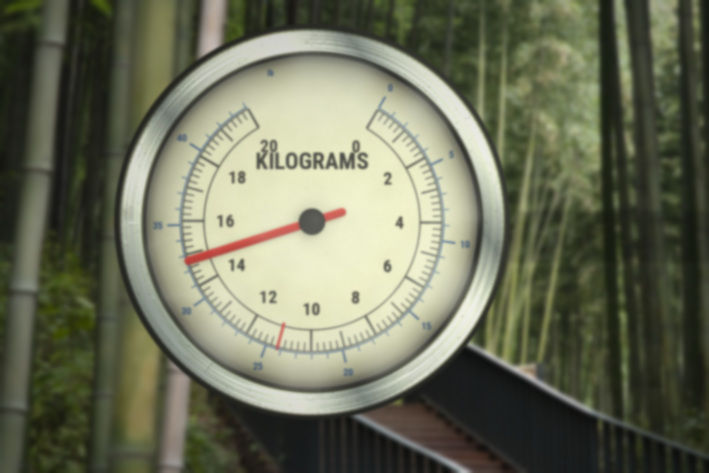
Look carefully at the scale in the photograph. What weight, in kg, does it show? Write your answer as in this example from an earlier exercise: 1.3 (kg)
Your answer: 14.8 (kg)
